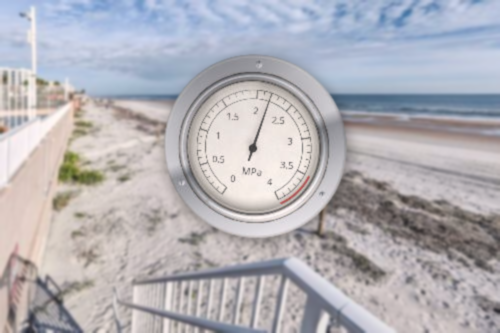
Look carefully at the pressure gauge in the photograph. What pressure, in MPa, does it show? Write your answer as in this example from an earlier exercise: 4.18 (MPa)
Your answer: 2.2 (MPa)
